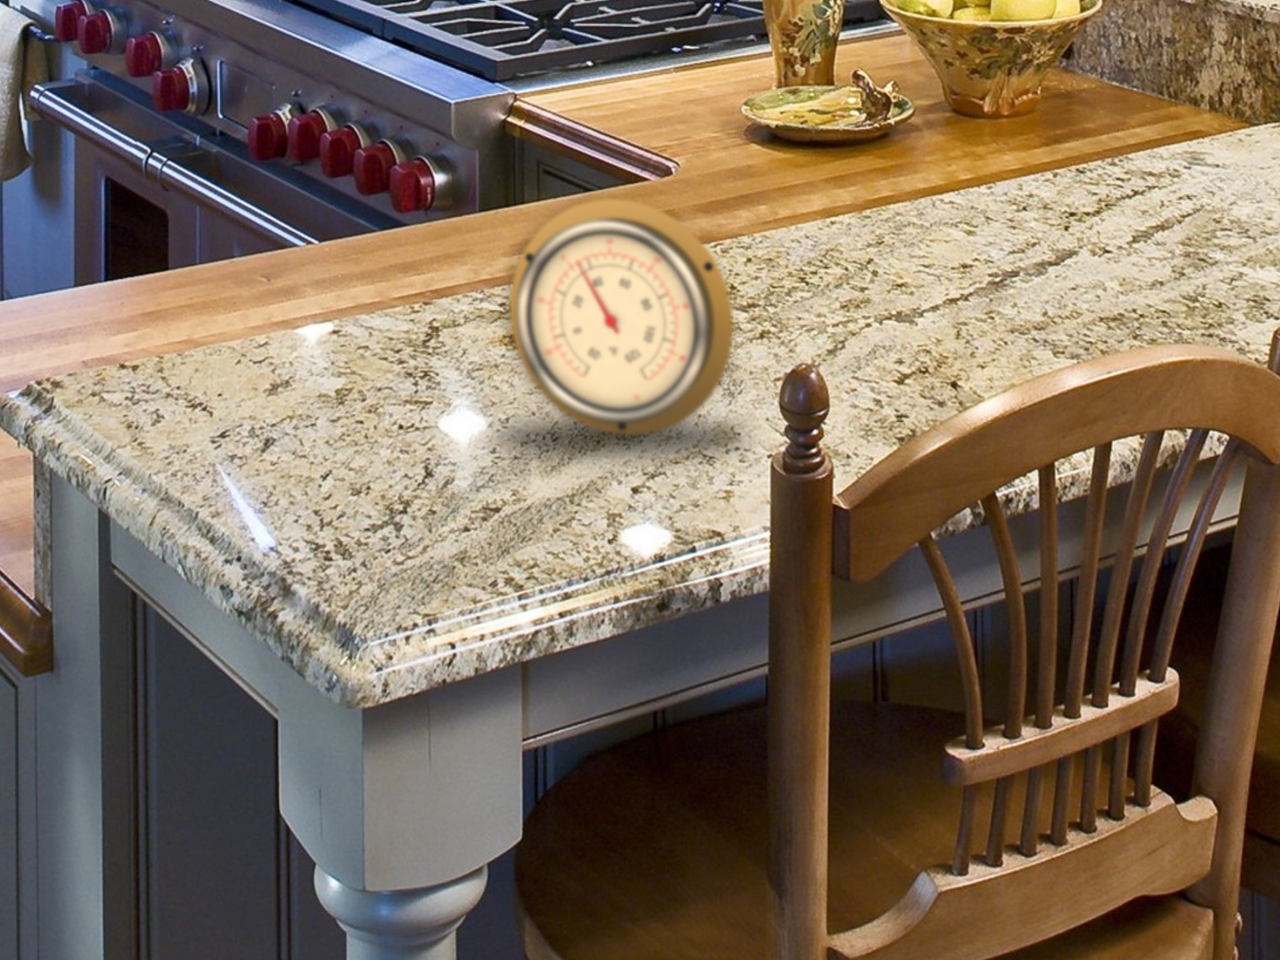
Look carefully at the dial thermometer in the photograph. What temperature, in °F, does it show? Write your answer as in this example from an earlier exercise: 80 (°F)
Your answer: 36 (°F)
